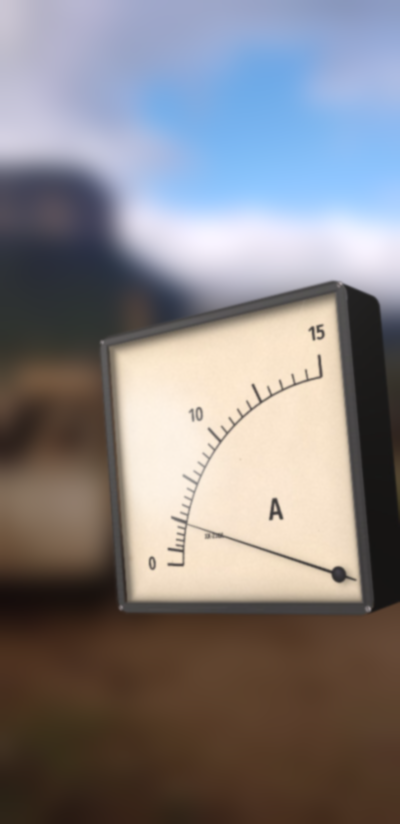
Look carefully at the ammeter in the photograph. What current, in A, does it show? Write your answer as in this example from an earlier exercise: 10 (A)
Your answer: 5 (A)
